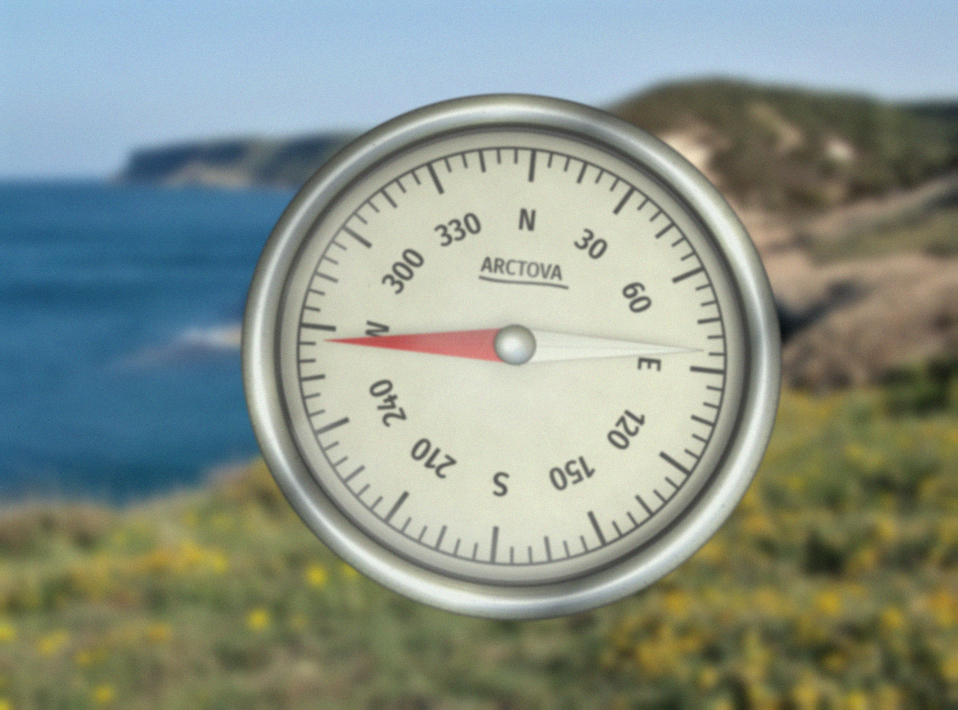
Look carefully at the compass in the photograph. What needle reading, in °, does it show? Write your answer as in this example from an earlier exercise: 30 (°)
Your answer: 265 (°)
